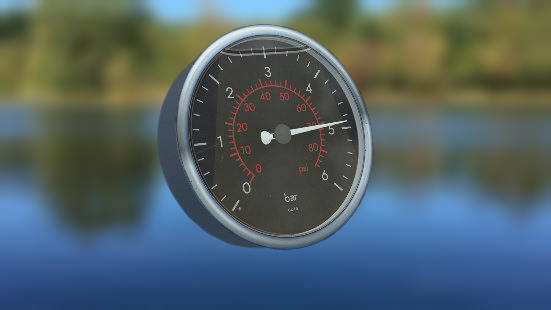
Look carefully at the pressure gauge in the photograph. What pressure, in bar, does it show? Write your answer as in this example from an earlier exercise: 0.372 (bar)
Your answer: 4.9 (bar)
